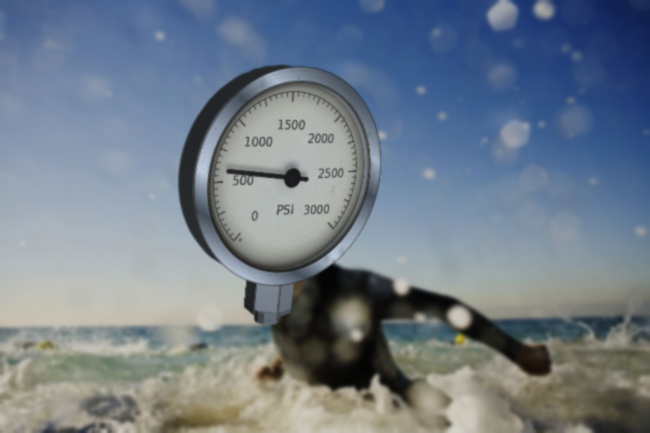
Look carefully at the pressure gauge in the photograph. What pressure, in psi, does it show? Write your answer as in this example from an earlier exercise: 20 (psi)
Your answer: 600 (psi)
